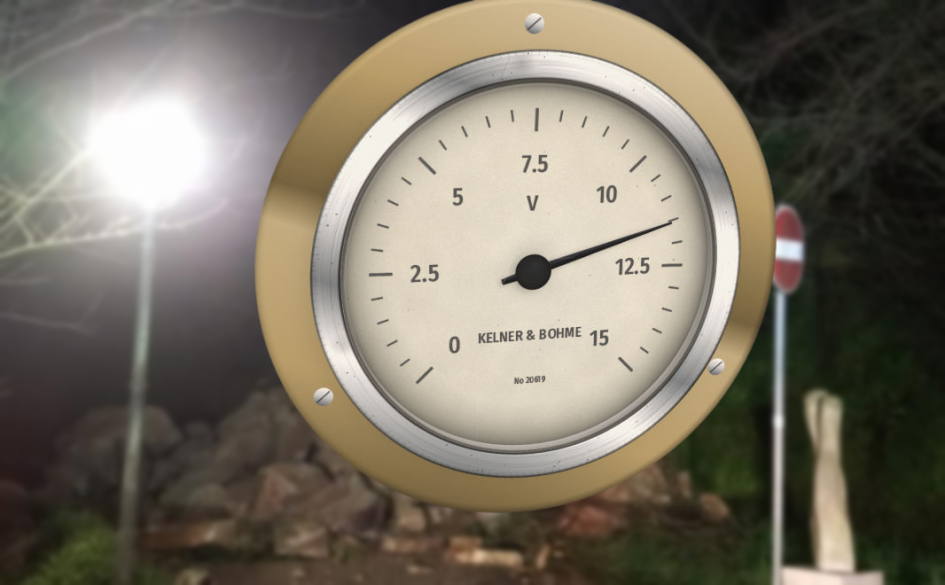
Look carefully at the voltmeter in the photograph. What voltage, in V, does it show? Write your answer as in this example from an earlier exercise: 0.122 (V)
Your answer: 11.5 (V)
